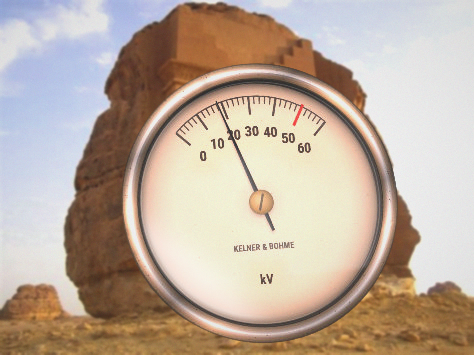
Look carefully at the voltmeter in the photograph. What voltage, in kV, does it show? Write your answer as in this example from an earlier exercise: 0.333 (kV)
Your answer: 18 (kV)
